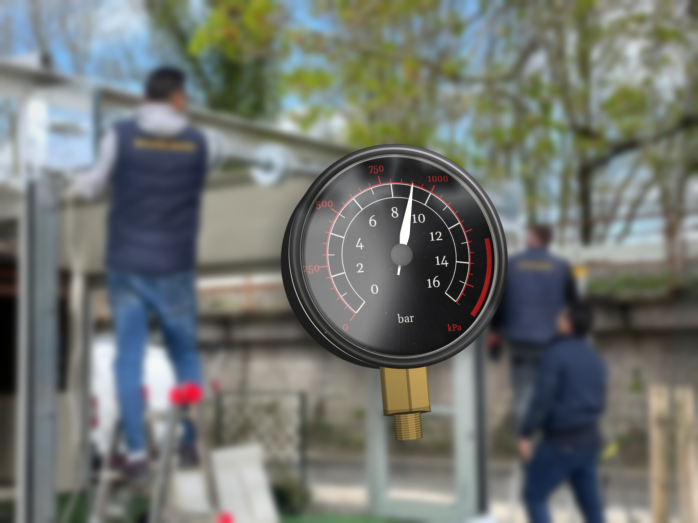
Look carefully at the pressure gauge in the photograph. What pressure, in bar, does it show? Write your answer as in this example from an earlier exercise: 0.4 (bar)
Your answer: 9 (bar)
